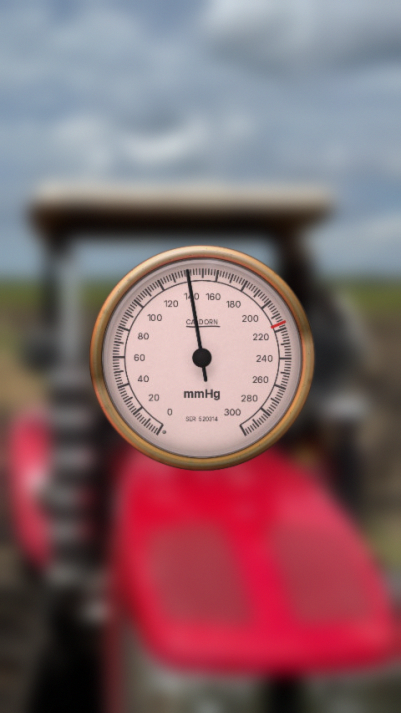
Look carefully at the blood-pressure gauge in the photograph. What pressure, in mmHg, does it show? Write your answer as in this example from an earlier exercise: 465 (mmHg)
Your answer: 140 (mmHg)
